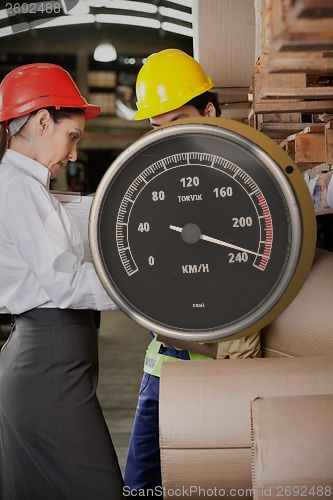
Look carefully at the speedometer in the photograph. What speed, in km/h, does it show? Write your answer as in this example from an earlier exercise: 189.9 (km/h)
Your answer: 230 (km/h)
